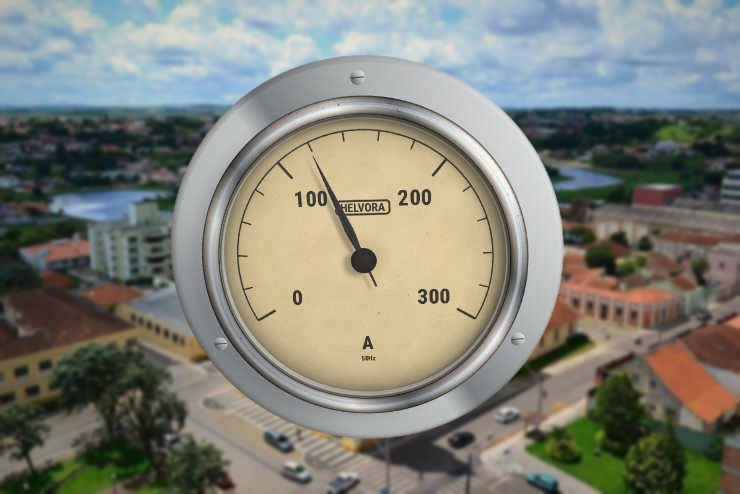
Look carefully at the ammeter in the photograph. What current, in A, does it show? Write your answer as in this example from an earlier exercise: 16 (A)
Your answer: 120 (A)
